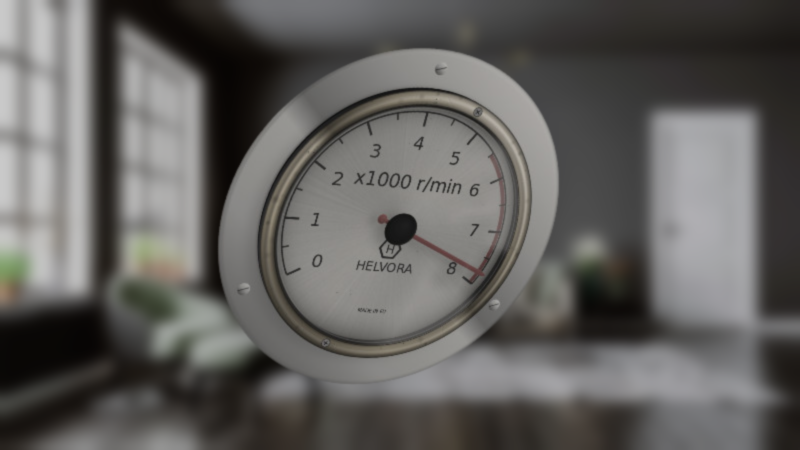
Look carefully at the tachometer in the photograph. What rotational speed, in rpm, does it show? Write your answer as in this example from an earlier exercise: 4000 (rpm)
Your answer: 7750 (rpm)
